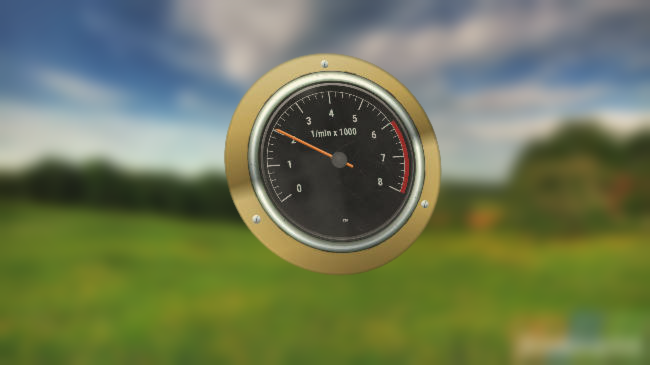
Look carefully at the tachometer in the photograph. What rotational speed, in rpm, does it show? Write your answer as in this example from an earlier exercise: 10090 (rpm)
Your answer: 2000 (rpm)
